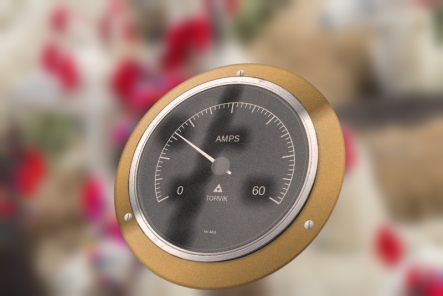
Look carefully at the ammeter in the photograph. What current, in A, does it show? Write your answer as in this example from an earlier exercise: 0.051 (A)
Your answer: 16 (A)
